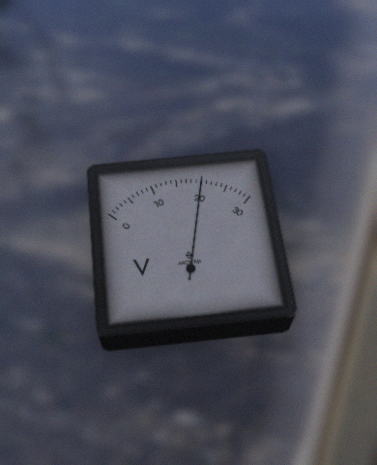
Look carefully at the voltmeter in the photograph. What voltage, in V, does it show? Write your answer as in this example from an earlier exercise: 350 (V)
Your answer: 20 (V)
